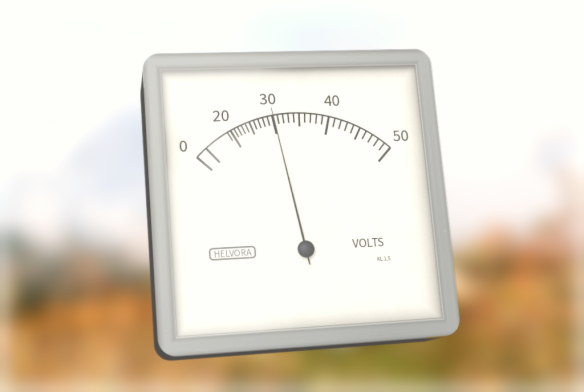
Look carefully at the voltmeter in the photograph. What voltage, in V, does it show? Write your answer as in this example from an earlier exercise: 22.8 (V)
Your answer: 30 (V)
